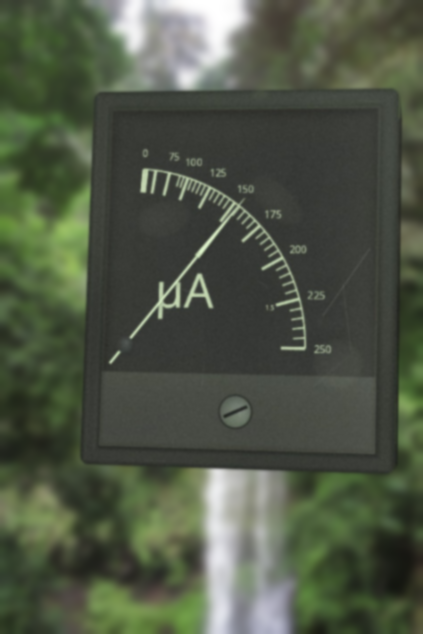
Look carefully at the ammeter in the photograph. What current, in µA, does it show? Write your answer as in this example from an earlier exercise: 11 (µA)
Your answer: 155 (µA)
